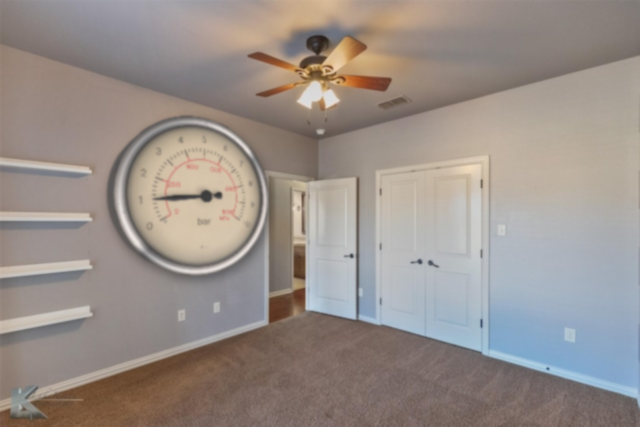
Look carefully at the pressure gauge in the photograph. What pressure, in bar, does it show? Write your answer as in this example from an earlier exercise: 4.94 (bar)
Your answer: 1 (bar)
